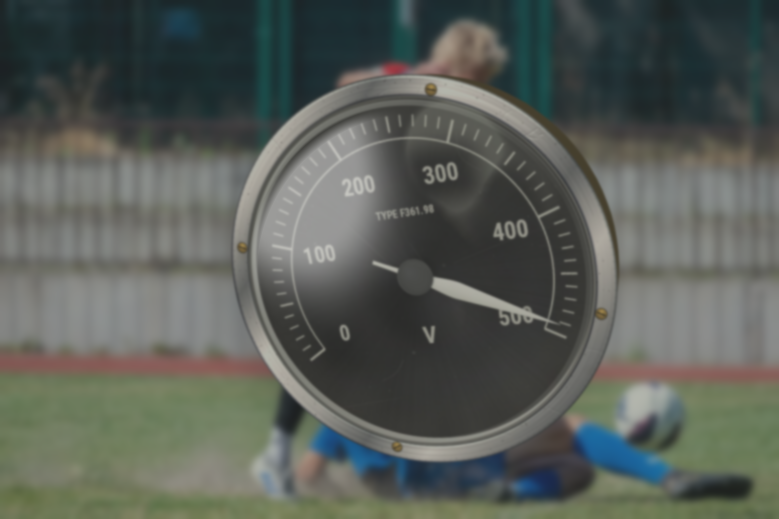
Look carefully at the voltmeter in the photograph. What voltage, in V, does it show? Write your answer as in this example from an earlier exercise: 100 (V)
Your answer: 490 (V)
